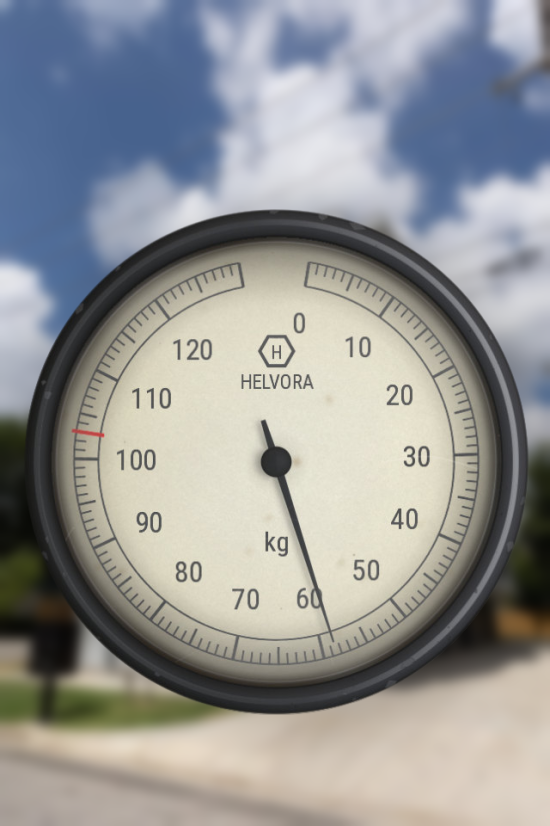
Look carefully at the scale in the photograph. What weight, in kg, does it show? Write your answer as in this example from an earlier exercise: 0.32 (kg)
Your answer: 58.5 (kg)
